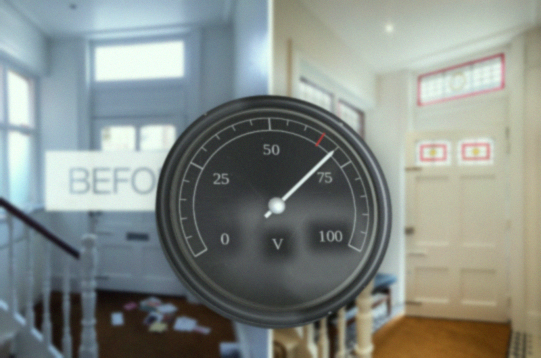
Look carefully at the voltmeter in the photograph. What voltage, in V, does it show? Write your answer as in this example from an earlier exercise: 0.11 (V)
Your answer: 70 (V)
